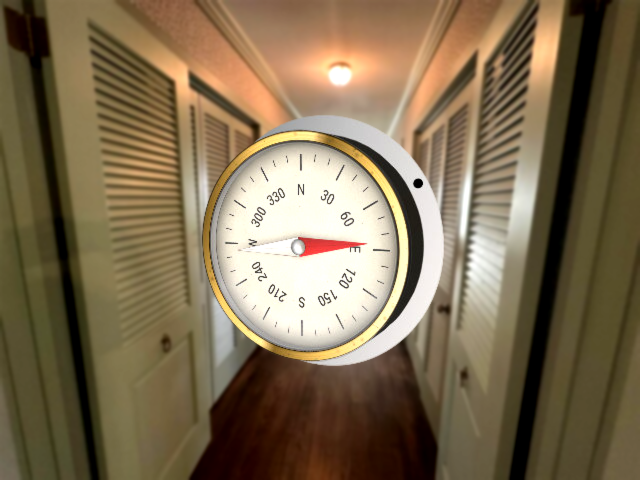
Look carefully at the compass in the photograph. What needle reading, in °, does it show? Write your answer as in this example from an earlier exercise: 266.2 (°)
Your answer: 85 (°)
